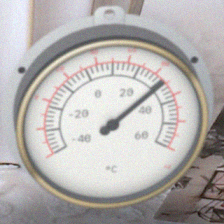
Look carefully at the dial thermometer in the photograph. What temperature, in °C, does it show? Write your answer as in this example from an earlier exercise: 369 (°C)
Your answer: 30 (°C)
